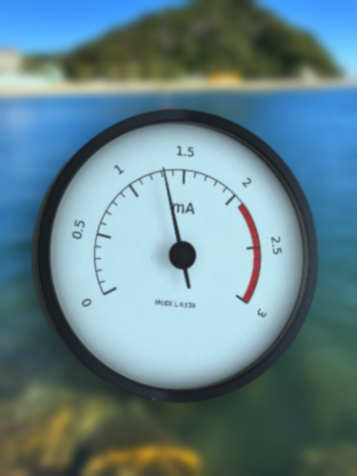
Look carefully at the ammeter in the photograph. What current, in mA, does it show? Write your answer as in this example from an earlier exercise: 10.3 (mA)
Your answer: 1.3 (mA)
